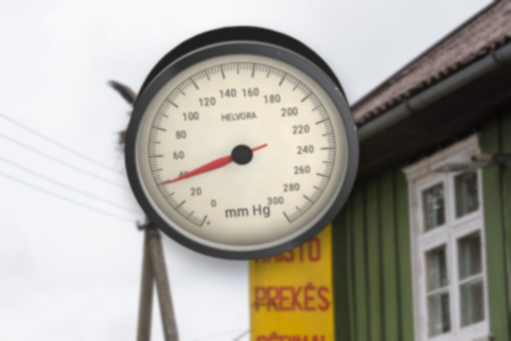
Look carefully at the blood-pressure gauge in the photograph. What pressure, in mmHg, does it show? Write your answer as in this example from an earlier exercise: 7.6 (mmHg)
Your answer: 40 (mmHg)
